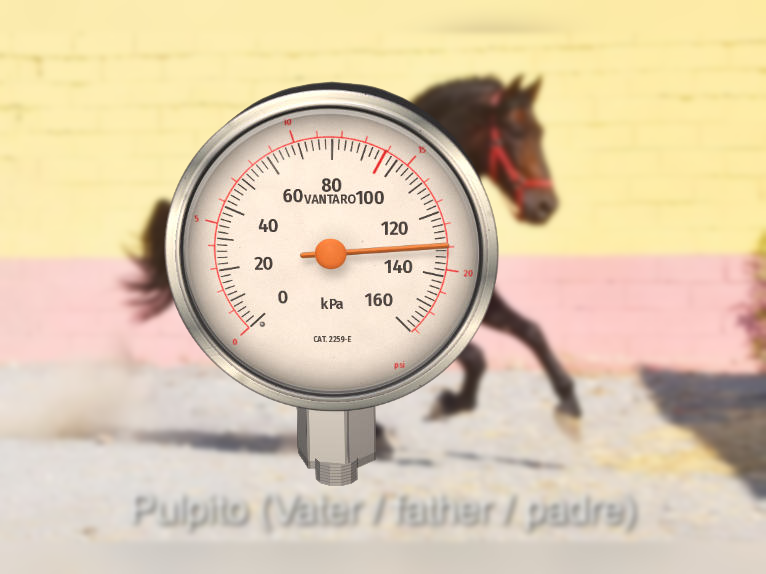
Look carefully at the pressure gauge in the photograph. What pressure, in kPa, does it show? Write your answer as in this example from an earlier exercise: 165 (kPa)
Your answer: 130 (kPa)
